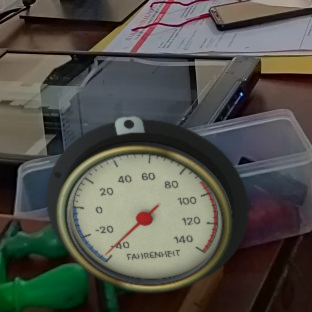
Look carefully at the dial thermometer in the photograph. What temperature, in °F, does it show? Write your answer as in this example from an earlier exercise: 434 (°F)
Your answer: -36 (°F)
